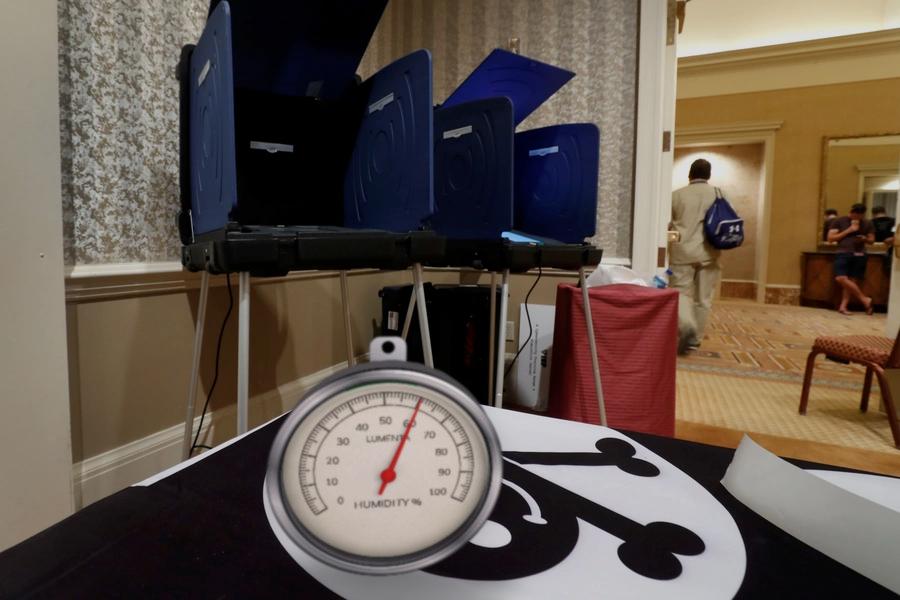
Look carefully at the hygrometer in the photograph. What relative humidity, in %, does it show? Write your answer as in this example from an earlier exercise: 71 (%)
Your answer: 60 (%)
